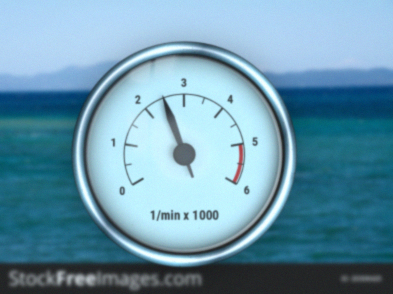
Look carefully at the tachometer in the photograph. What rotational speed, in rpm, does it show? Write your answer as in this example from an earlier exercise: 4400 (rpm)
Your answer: 2500 (rpm)
